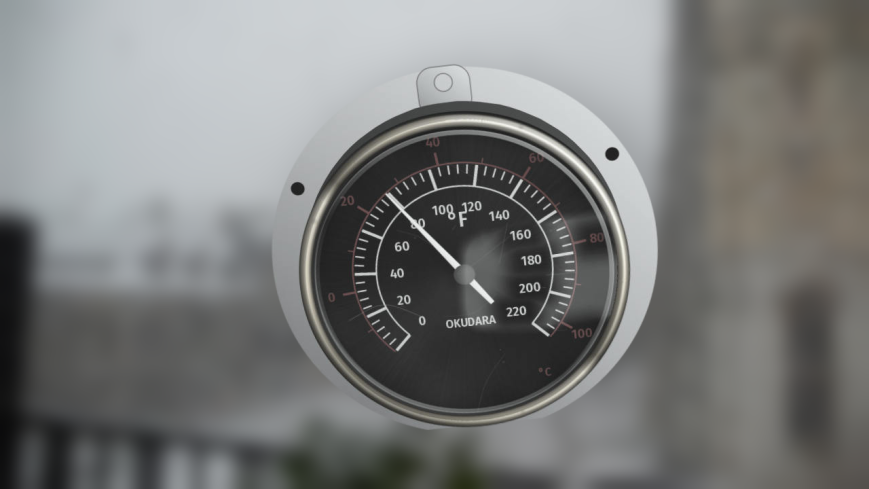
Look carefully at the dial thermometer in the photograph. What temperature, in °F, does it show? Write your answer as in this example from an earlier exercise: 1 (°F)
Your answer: 80 (°F)
